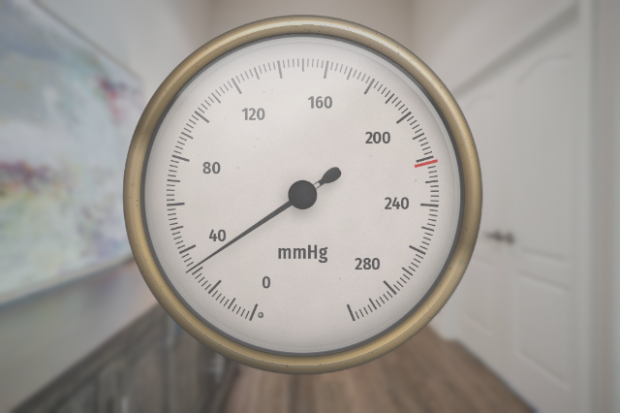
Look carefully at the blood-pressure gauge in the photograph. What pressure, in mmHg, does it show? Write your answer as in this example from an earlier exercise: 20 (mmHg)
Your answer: 32 (mmHg)
